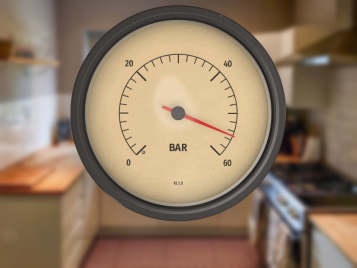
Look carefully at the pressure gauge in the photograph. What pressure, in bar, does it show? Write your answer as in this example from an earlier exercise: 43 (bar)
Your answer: 55 (bar)
